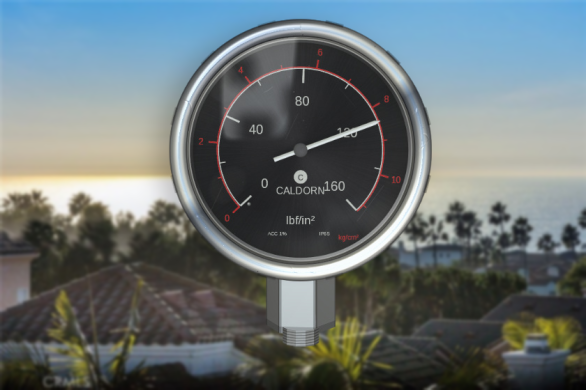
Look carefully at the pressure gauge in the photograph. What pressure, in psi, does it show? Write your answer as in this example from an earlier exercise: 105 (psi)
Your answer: 120 (psi)
